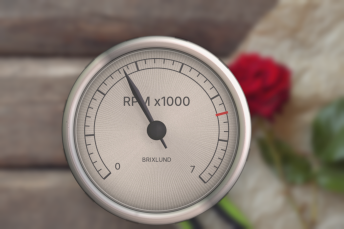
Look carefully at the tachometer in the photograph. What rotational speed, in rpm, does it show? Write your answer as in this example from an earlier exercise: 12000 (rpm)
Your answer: 2700 (rpm)
